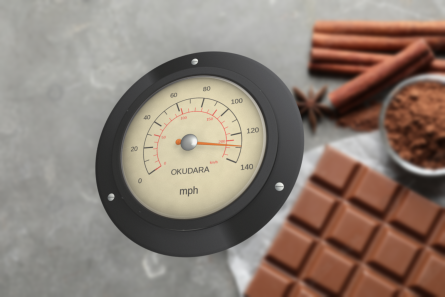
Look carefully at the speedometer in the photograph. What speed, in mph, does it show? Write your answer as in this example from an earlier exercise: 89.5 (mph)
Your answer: 130 (mph)
